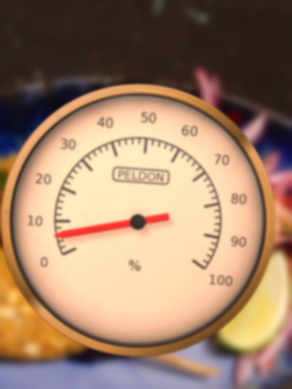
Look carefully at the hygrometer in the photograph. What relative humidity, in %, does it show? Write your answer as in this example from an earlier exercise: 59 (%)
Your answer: 6 (%)
